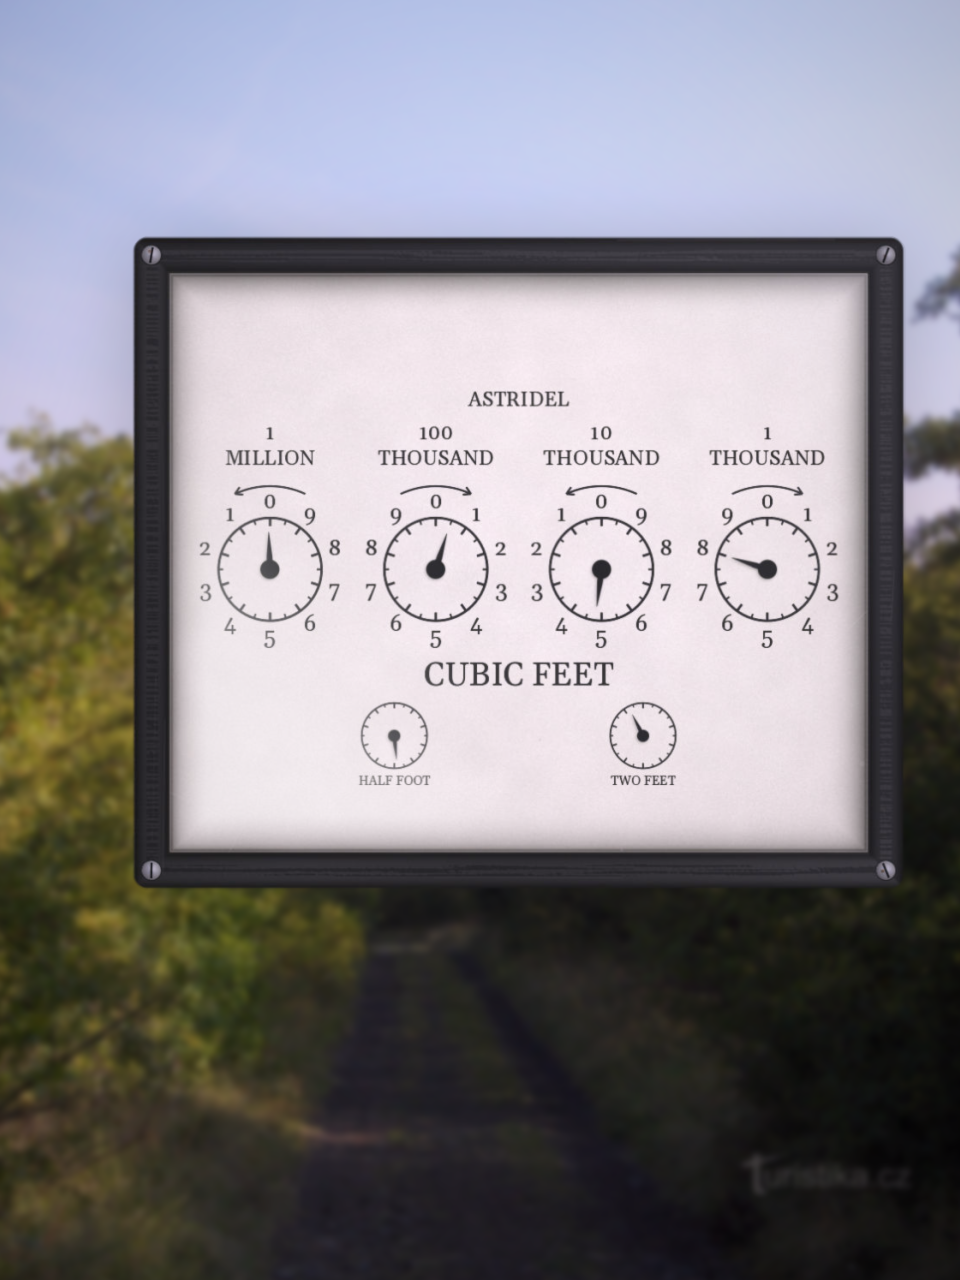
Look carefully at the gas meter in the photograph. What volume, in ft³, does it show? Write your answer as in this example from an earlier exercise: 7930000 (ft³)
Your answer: 4800 (ft³)
